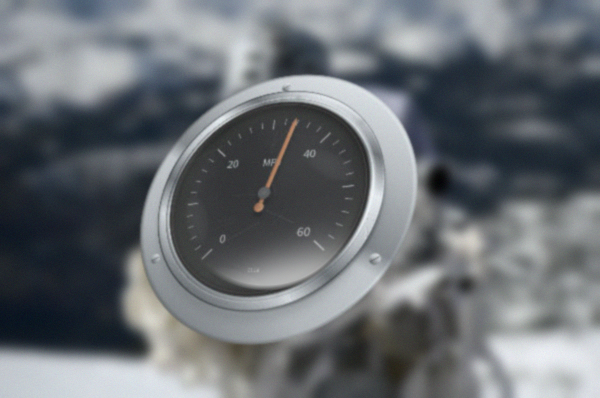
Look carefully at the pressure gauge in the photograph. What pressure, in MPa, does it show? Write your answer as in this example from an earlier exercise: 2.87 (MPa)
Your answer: 34 (MPa)
